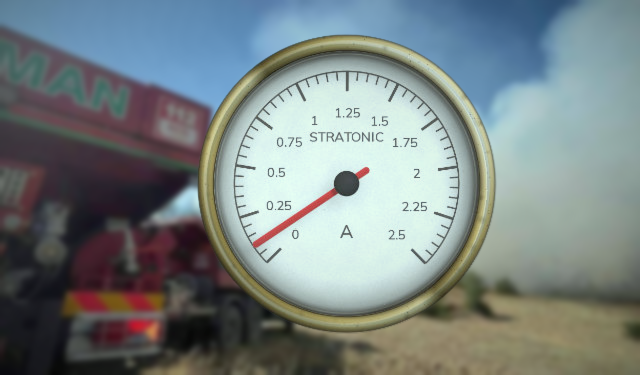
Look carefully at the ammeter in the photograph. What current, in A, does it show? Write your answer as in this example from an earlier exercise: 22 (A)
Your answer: 0.1 (A)
